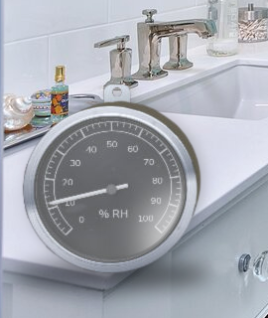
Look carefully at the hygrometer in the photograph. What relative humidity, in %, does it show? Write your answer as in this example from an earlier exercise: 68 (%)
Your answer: 12 (%)
